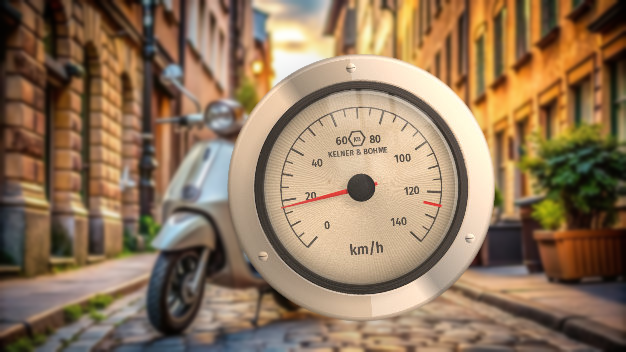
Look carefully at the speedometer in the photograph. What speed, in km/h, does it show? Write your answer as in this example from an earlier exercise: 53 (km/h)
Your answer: 17.5 (km/h)
